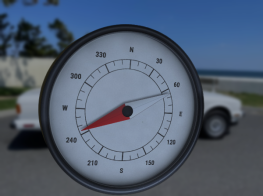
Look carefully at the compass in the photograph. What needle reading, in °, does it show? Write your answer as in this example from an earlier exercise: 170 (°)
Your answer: 245 (°)
